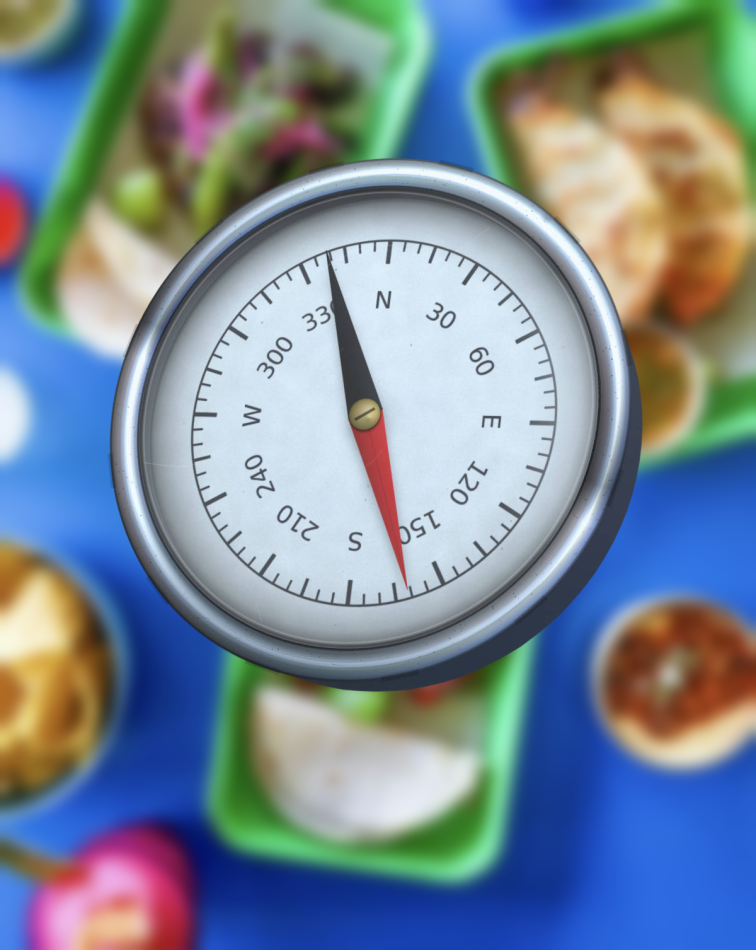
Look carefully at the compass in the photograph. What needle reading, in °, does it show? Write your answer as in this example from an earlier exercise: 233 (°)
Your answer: 160 (°)
